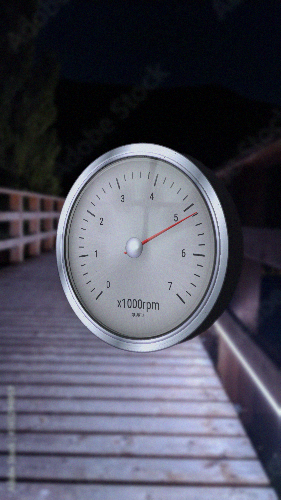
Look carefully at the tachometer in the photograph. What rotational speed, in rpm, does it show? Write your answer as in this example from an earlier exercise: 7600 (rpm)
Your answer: 5200 (rpm)
